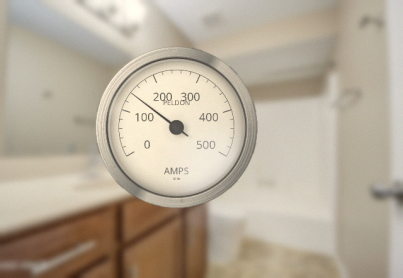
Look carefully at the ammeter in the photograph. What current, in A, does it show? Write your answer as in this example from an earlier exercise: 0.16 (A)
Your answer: 140 (A)
